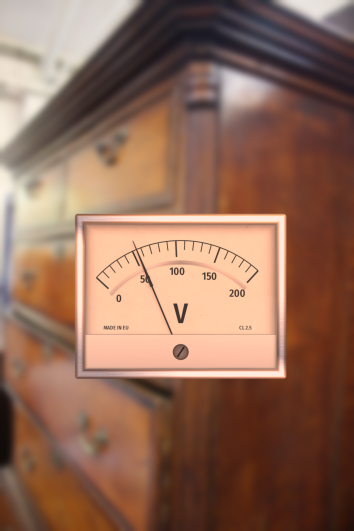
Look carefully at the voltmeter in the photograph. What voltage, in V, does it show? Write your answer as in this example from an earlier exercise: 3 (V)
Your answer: 55 (V)
